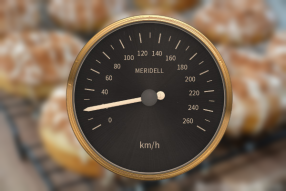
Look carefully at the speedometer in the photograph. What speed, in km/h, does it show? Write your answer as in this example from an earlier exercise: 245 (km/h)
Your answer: 20 (km/h)
